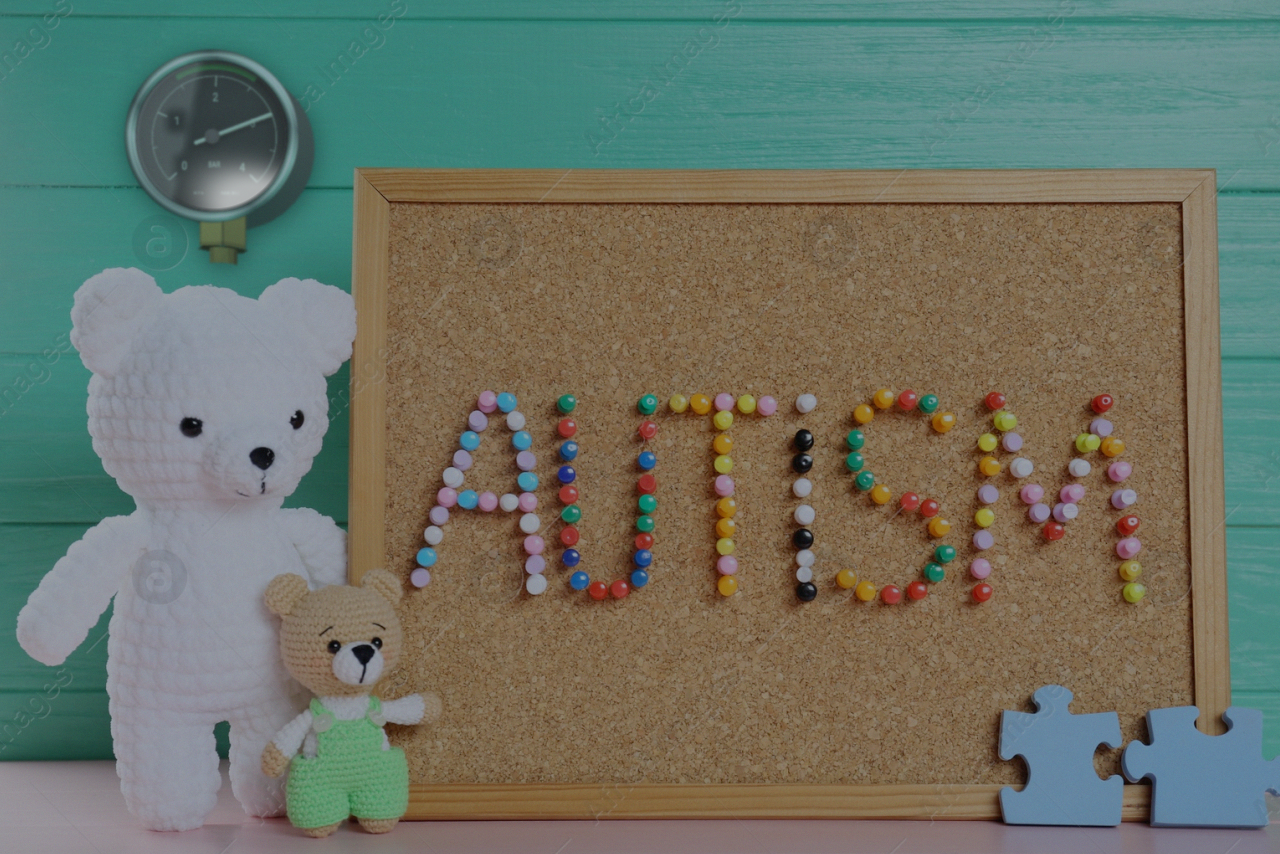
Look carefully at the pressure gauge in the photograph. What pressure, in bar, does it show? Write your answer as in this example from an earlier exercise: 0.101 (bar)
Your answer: 3 (bar)
